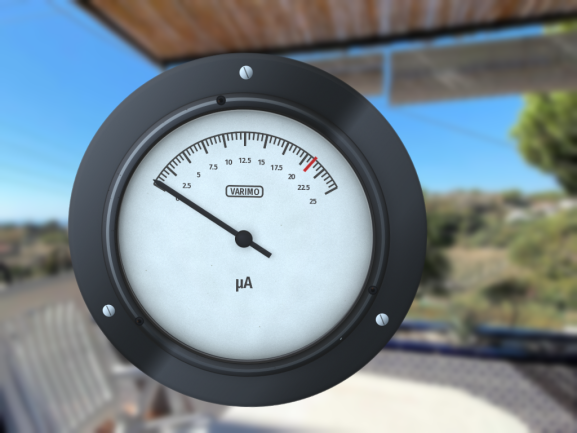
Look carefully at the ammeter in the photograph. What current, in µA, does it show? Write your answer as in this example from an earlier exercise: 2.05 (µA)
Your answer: 0.5 (µA)
